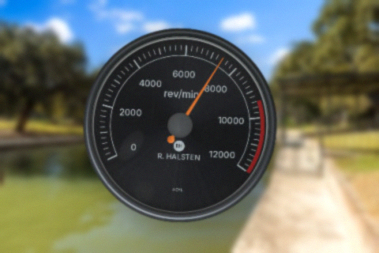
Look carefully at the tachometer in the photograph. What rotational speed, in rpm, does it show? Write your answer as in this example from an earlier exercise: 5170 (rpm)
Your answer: 7400 (rpm)
